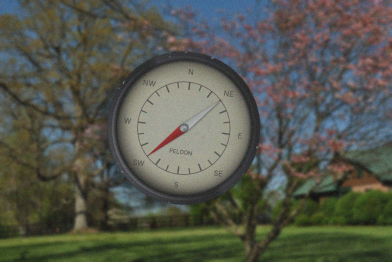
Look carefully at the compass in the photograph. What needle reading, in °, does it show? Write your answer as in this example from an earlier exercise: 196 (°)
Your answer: 225 (°)
